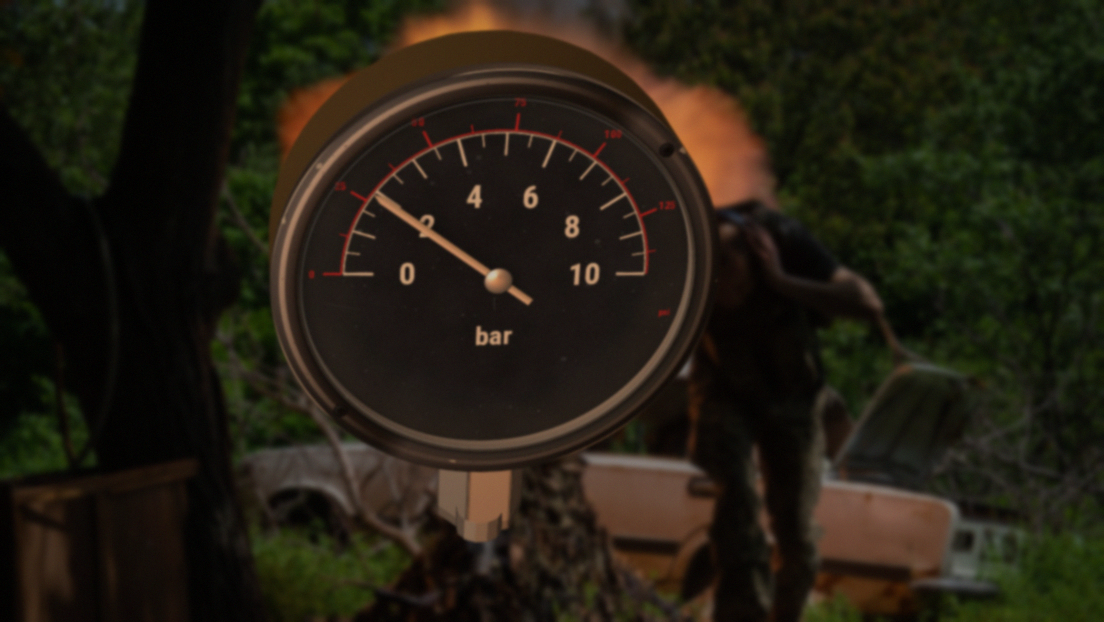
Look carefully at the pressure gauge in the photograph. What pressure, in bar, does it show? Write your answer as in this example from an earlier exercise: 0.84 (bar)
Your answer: 2 (bar)
